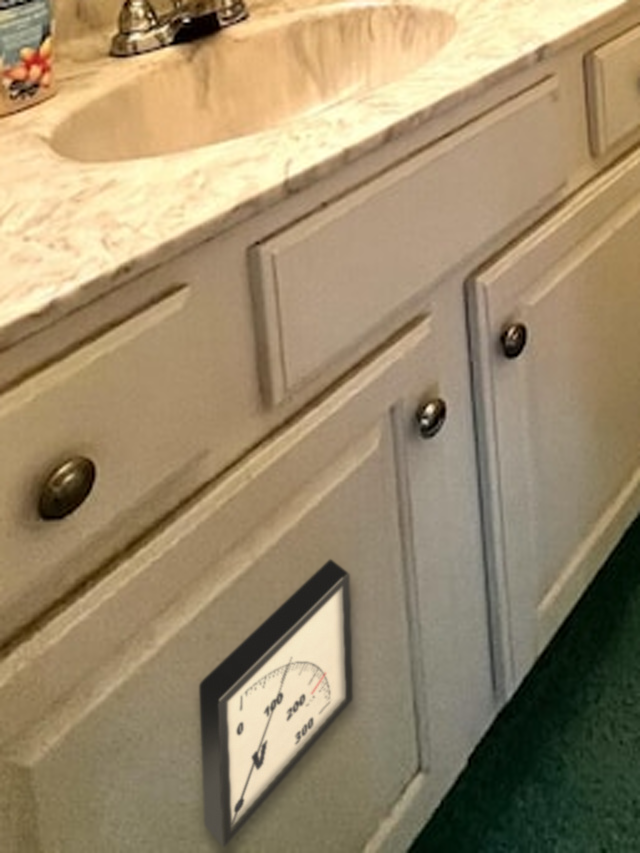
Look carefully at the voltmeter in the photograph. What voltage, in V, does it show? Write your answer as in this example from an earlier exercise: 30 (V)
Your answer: 100 (V)
